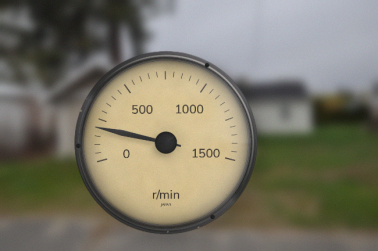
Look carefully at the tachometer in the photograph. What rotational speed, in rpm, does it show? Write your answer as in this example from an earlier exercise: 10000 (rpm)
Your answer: 200 (rpm)
